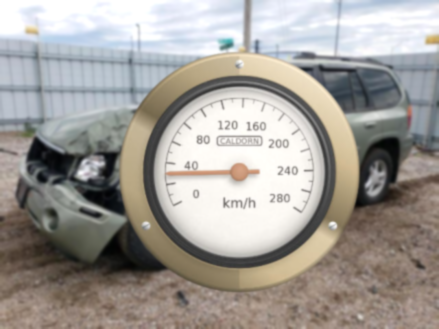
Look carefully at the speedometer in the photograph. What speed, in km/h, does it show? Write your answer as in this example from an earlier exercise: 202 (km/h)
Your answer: 30 (km/h)
